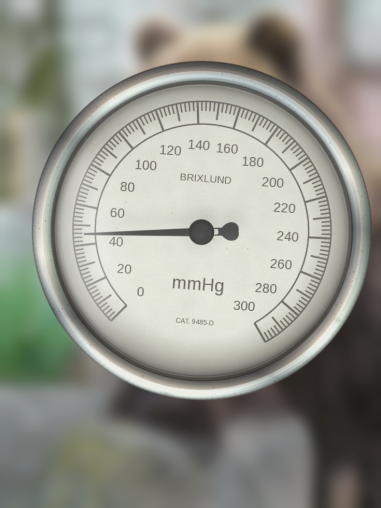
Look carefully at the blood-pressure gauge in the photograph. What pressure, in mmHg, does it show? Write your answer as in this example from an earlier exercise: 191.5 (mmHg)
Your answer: 46 (mmHg)
